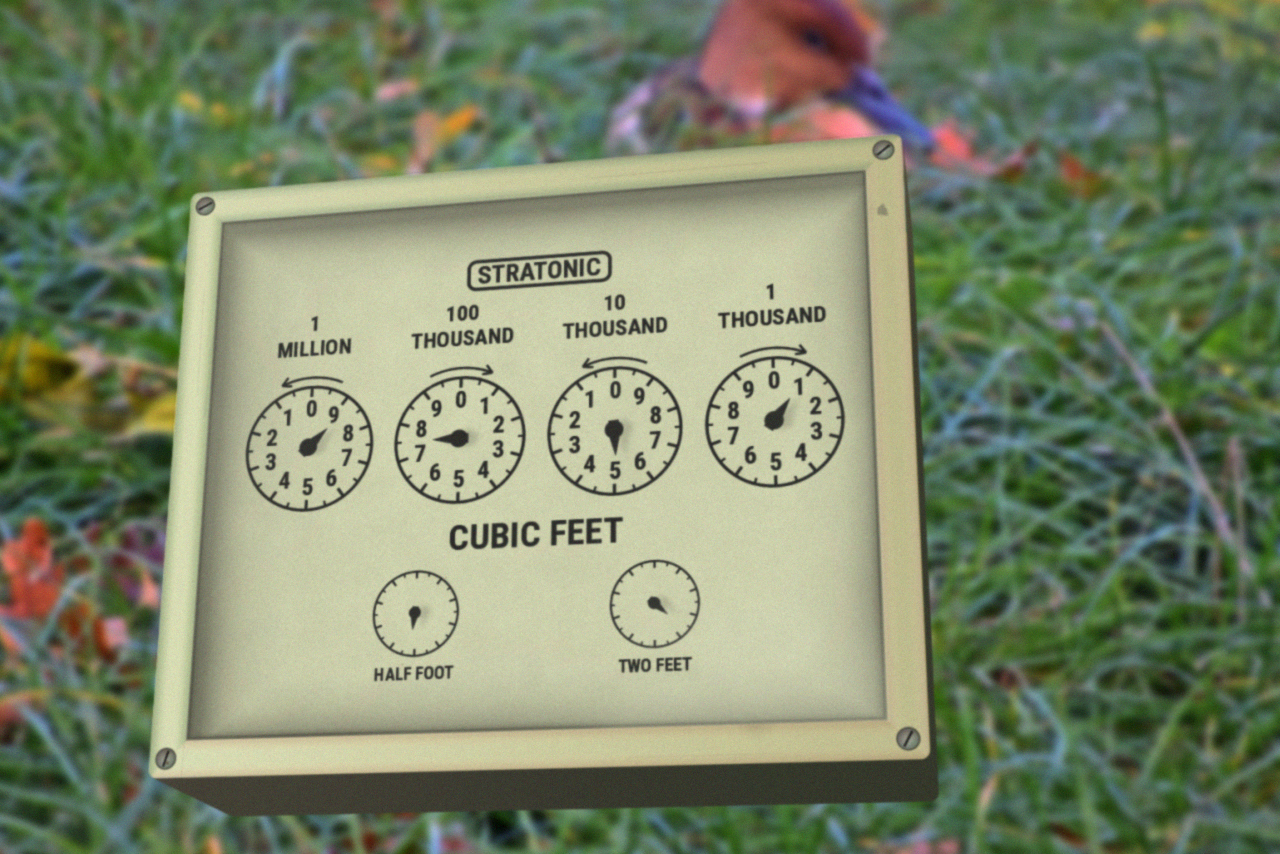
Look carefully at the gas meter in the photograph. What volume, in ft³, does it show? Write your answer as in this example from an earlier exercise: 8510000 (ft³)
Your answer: 875100 (ft³)
